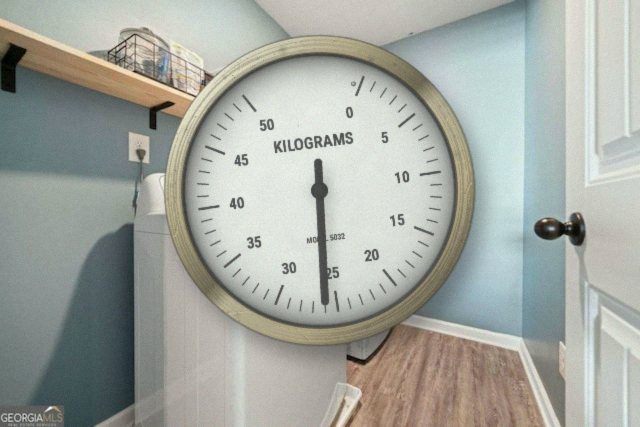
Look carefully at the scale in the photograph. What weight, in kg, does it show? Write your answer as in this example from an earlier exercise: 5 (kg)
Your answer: 26 (kg)
